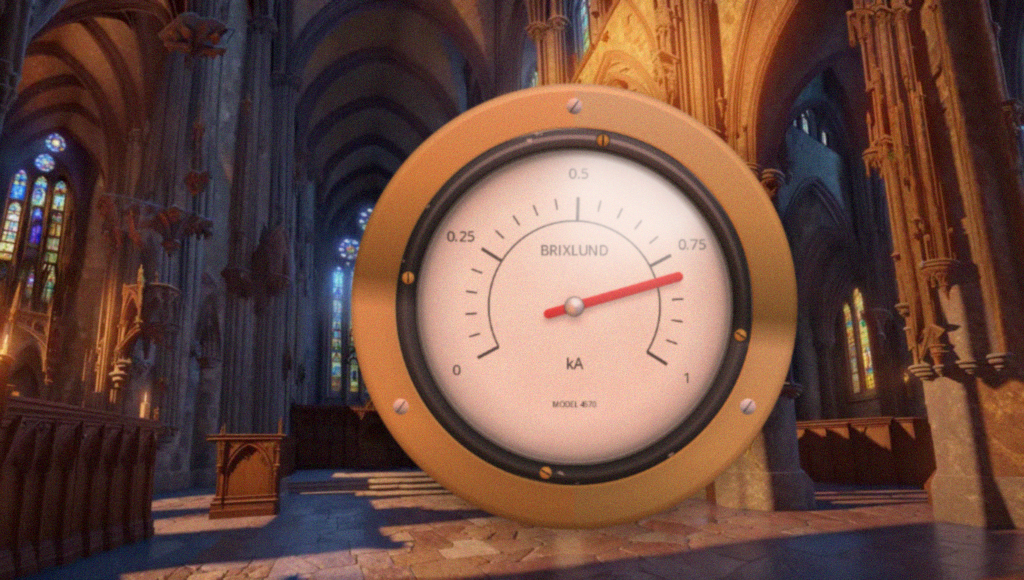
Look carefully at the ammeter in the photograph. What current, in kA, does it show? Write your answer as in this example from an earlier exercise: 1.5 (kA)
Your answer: 0.8 (kA)
